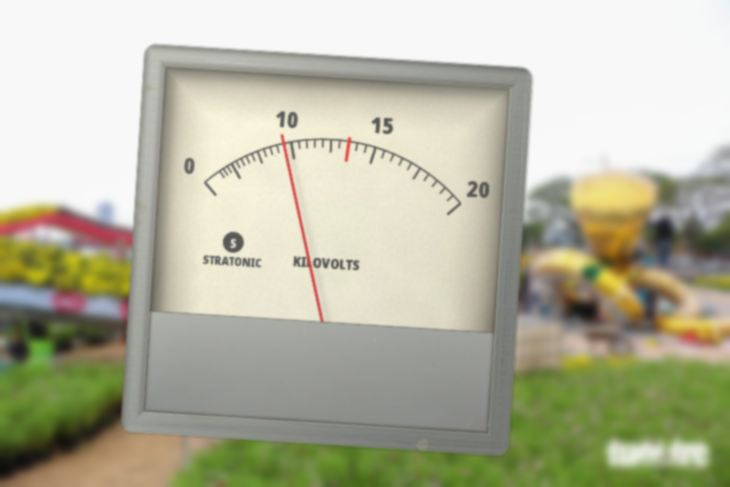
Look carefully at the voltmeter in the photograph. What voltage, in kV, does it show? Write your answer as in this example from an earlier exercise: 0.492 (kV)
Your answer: 9.5 (kV)
